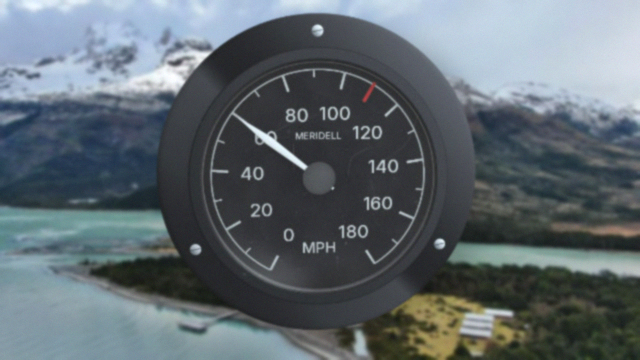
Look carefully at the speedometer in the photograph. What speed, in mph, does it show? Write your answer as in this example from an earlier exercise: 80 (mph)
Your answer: 60 (mph)
